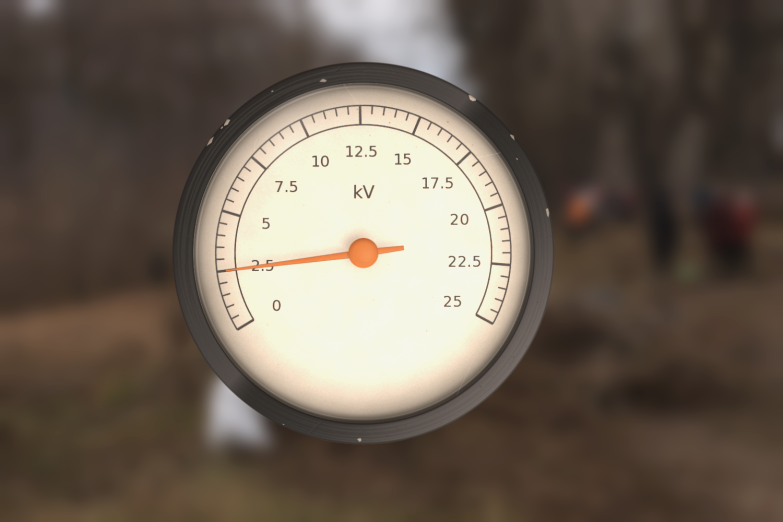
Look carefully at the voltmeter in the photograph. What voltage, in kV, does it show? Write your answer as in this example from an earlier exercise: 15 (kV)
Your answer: 2.5 (kV)
